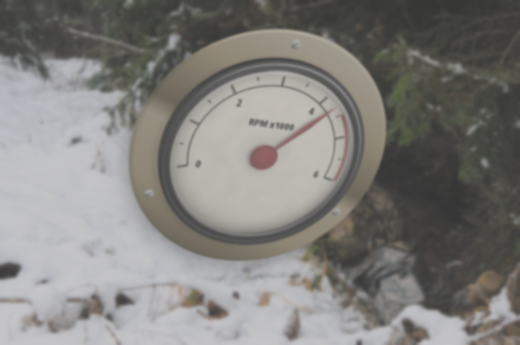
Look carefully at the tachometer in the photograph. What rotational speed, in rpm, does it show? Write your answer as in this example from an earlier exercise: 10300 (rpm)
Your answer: 4250 (rpm)
